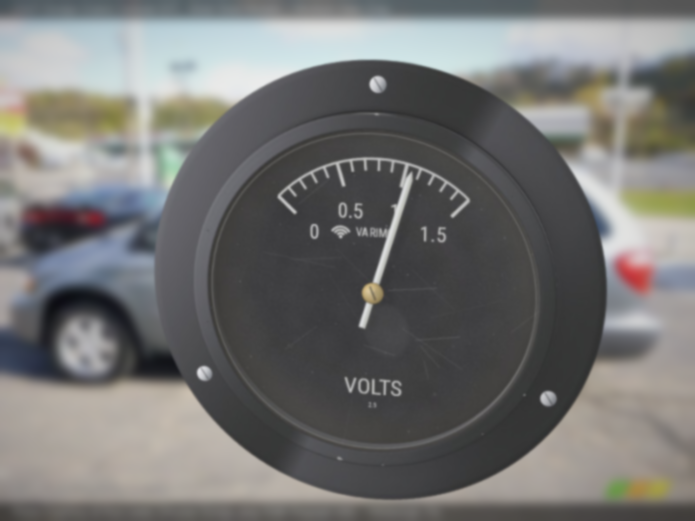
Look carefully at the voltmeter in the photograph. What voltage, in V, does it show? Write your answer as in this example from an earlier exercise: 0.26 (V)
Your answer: 1.05 (V)
